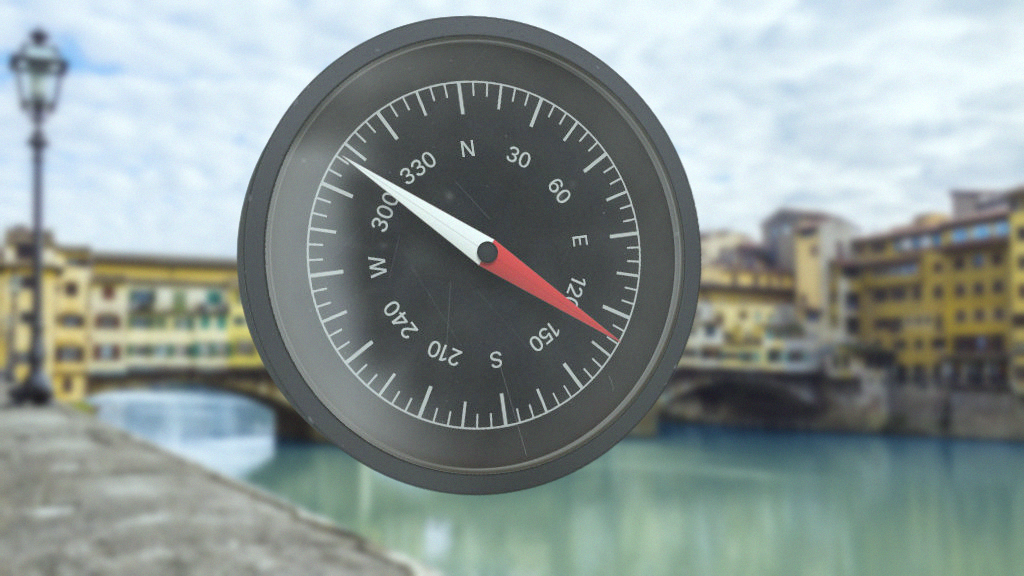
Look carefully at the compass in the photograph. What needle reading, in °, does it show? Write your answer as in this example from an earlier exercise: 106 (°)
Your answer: 130 (°)
